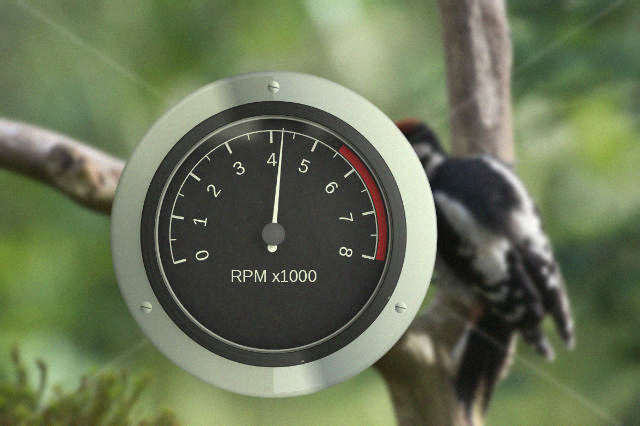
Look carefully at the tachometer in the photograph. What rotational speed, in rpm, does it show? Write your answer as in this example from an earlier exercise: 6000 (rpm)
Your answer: 4250 (rpm)
